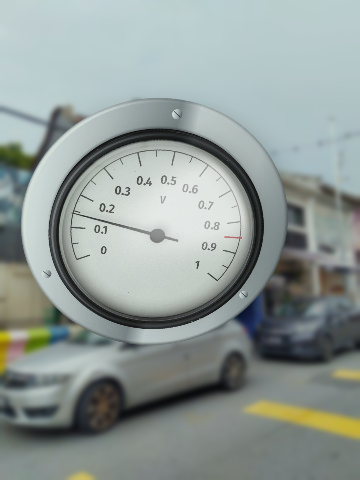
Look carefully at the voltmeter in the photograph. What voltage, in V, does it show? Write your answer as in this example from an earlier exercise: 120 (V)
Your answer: 0.15 (V)
